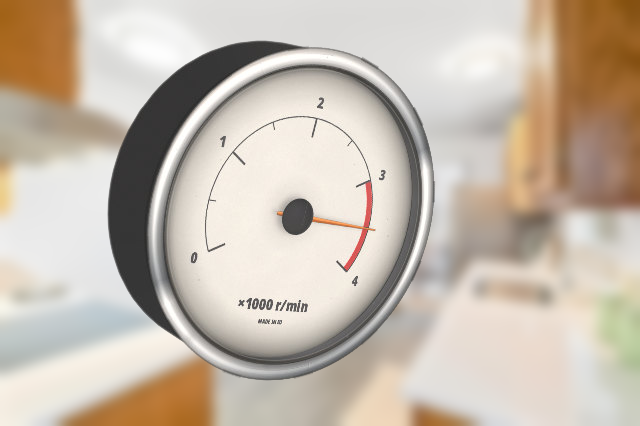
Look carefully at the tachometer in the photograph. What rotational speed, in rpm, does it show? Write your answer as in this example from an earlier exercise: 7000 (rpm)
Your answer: 3500 (rpm)
